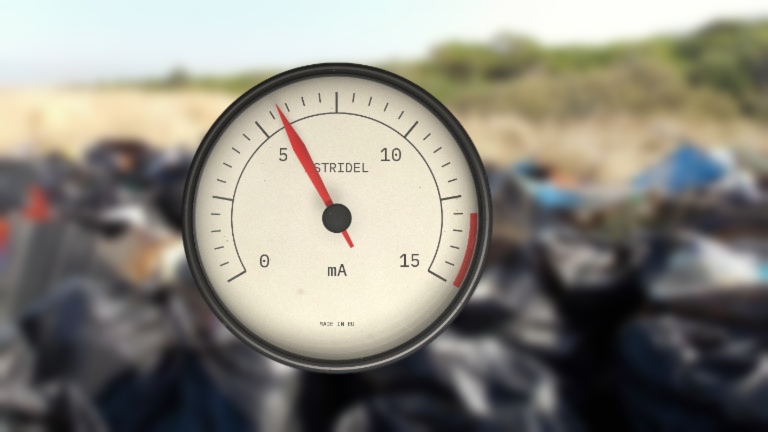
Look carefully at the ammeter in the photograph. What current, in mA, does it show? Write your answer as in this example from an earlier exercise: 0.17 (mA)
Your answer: 5.75 (mA)
